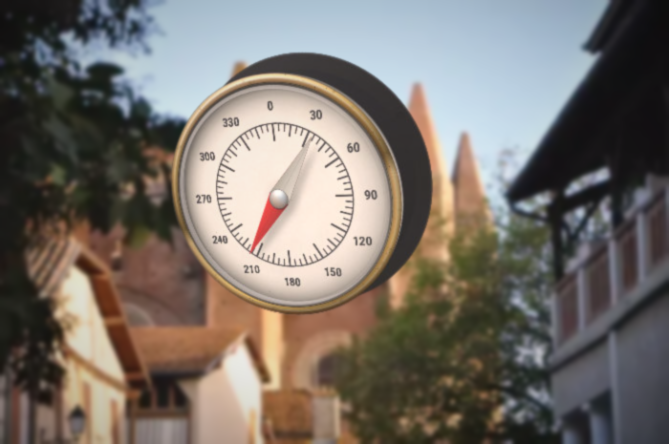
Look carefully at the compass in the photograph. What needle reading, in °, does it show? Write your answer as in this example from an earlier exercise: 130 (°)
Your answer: 215 (°)
